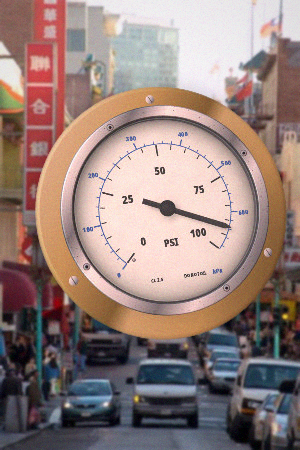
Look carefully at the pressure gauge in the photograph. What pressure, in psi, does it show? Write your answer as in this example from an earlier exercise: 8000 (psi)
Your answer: 92.5 (psi)
